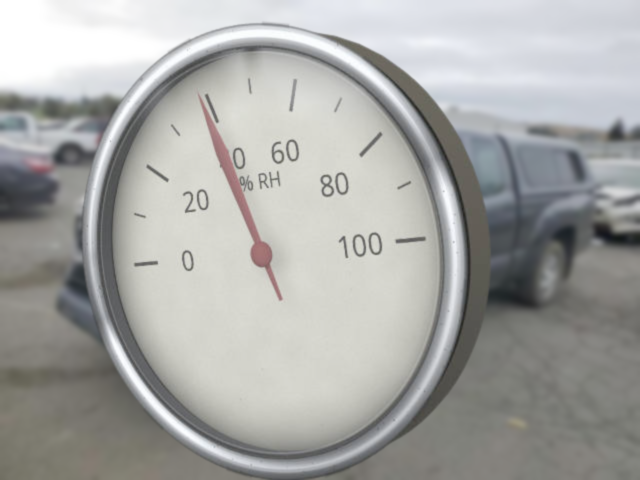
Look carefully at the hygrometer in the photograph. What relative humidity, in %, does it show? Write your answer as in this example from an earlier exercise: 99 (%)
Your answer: 40 (%)
